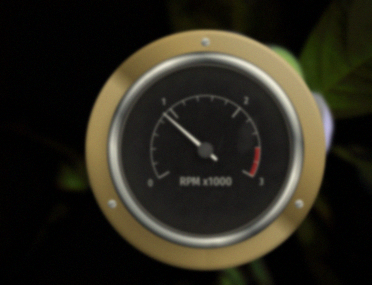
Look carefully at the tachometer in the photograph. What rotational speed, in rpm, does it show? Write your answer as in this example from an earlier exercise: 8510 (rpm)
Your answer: 900 (rpm)
